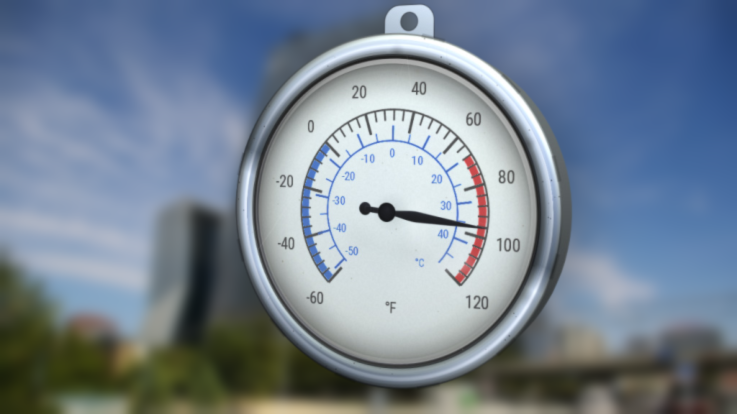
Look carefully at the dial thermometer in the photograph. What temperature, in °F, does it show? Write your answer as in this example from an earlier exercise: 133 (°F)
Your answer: 96 (°F)
